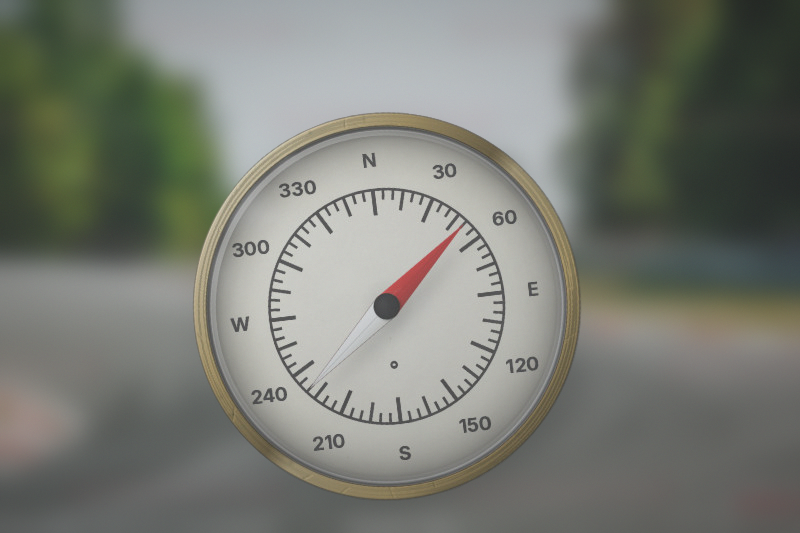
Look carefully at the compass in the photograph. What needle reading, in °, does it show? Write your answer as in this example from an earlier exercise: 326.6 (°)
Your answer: 50 (°)
